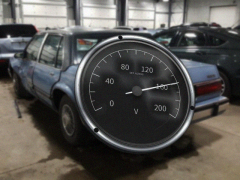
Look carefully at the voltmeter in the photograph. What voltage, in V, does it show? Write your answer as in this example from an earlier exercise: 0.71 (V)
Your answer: 160 (V)
